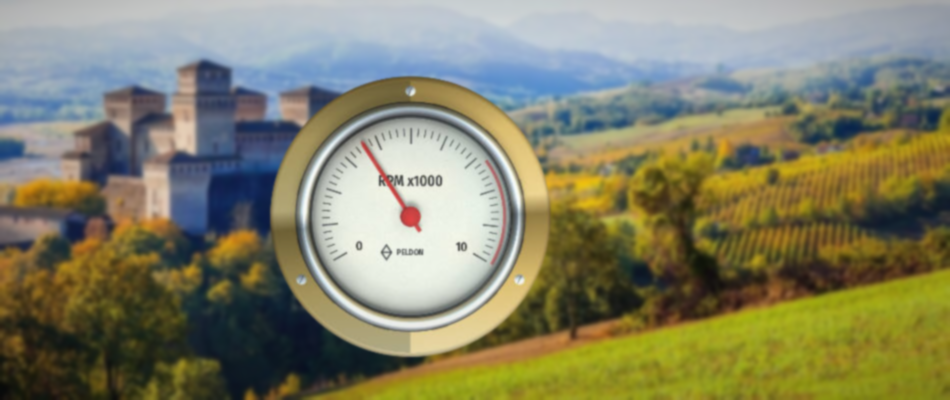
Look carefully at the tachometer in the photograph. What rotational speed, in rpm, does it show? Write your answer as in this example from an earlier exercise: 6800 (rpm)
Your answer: 3600 (rpm)
